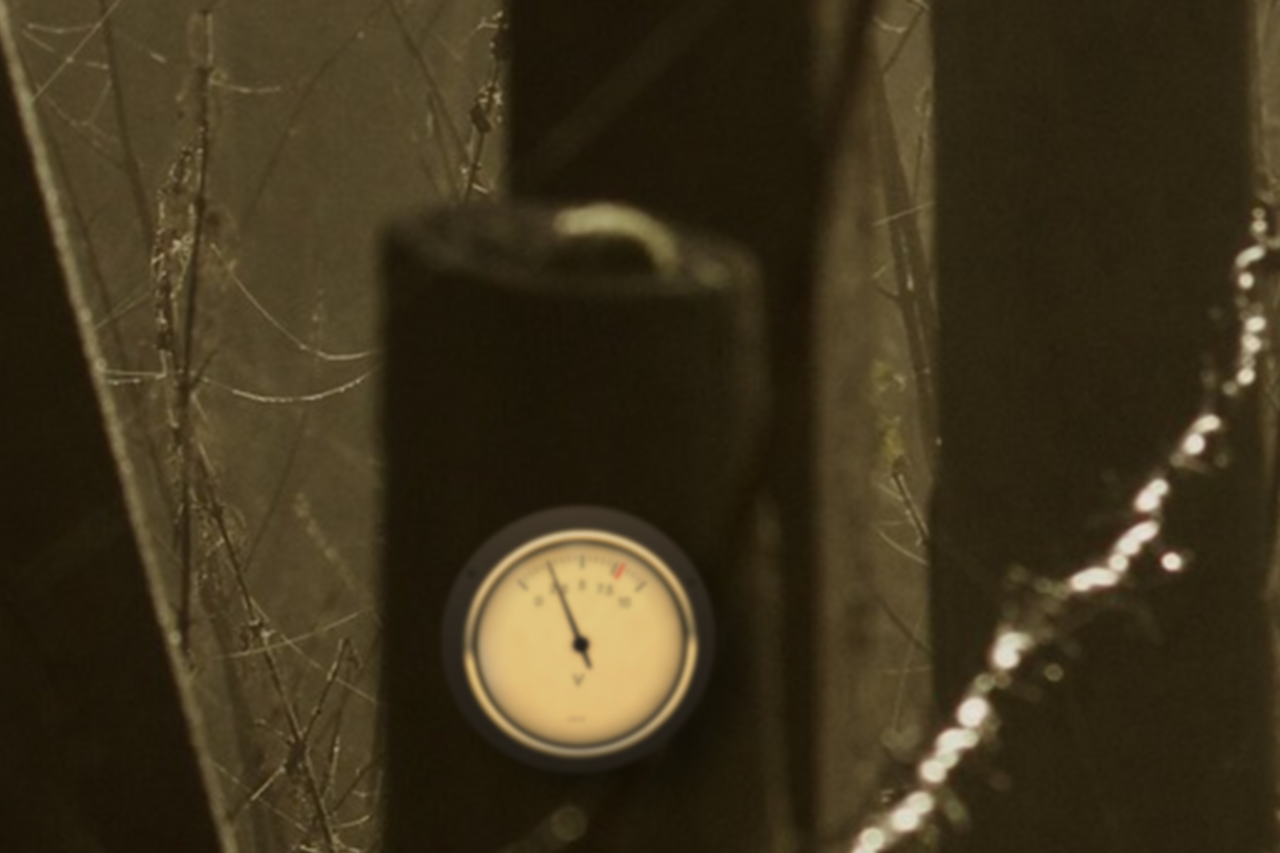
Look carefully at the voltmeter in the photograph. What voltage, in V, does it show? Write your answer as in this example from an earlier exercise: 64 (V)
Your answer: 2.5 (V)
